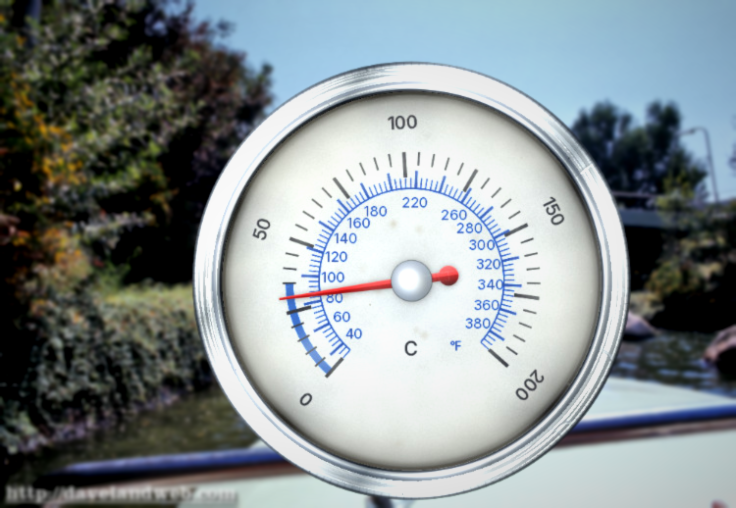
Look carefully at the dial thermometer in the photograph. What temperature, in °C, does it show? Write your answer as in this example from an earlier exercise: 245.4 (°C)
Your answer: 30 (°C)
